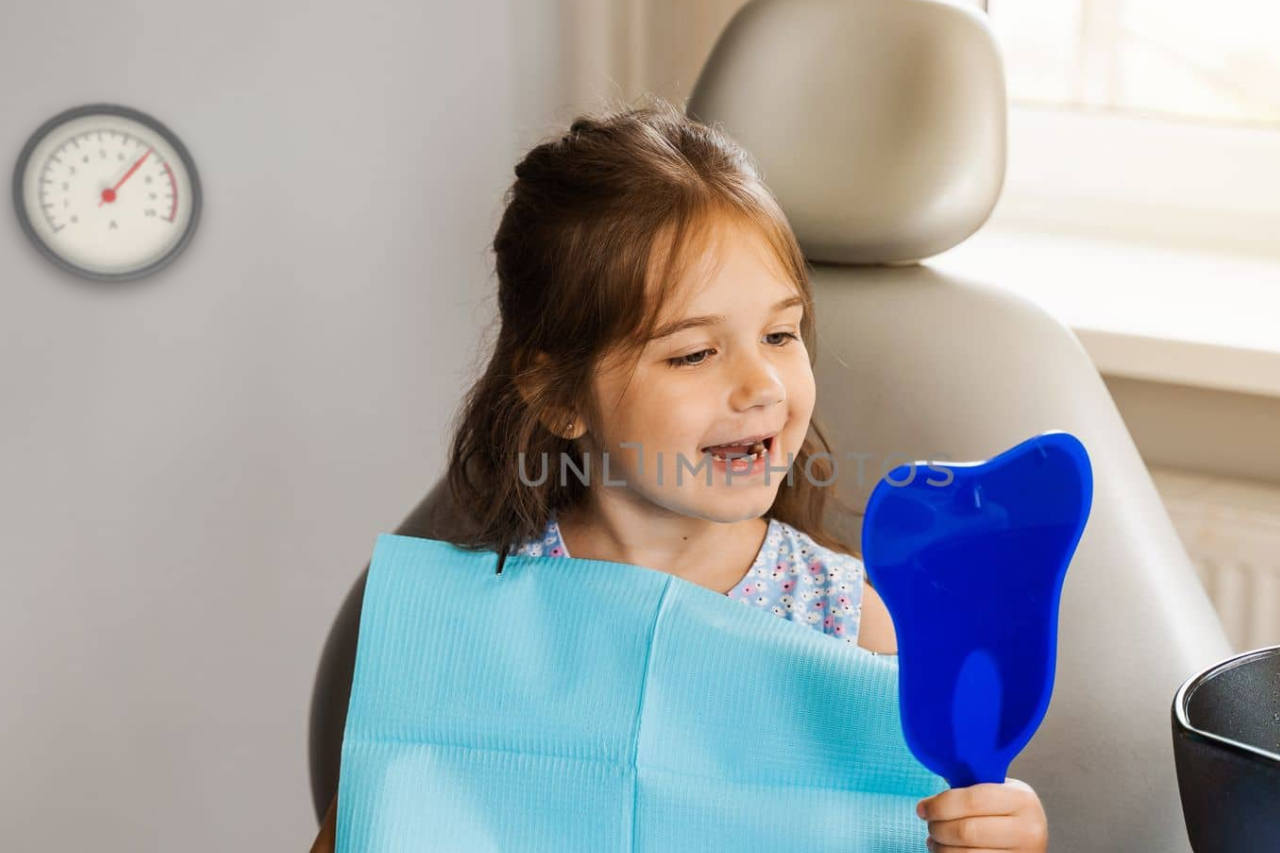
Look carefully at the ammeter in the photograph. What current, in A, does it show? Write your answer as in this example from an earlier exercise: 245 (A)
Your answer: 7 (A)
